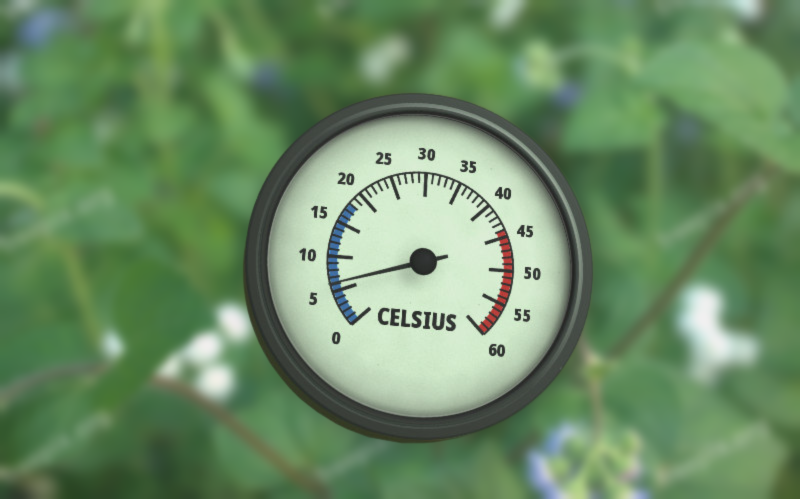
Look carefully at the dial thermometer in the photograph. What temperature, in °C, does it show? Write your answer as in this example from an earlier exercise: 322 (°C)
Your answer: 6 (°C)
